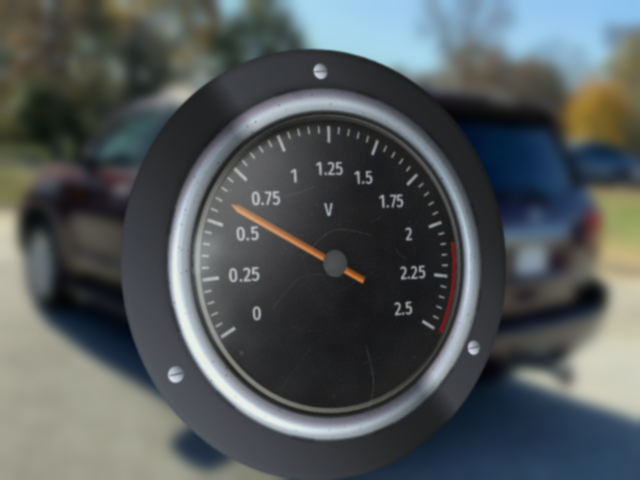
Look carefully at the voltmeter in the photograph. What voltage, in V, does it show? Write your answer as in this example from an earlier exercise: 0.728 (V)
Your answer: 0.6 (V)
